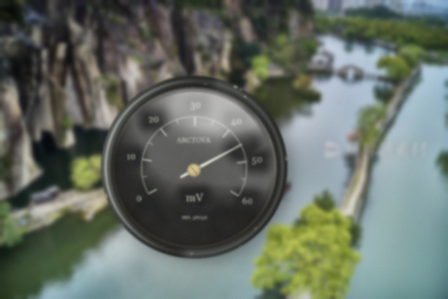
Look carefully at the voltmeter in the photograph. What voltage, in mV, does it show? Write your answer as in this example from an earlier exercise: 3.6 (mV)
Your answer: 45 (mV)
